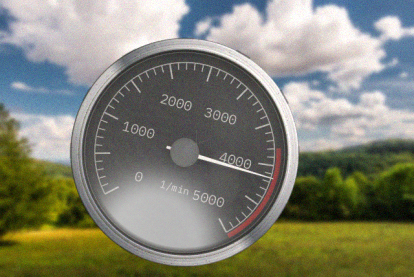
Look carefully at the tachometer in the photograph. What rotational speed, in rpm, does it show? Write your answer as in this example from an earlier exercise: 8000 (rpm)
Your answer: 4150 (rpm)
